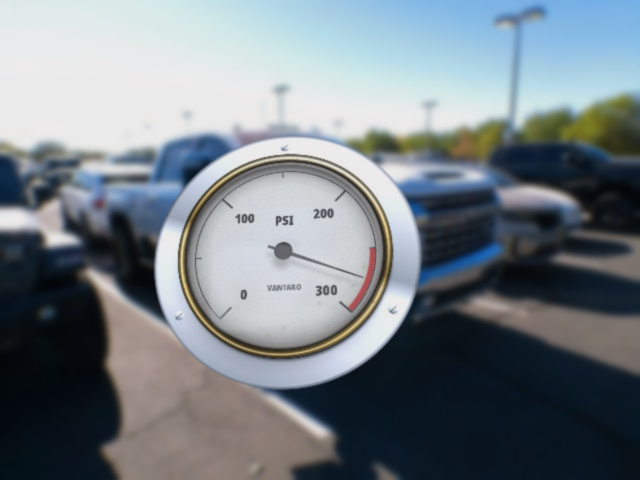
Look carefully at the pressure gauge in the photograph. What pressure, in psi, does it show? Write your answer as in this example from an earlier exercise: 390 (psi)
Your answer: 275 (psi)
